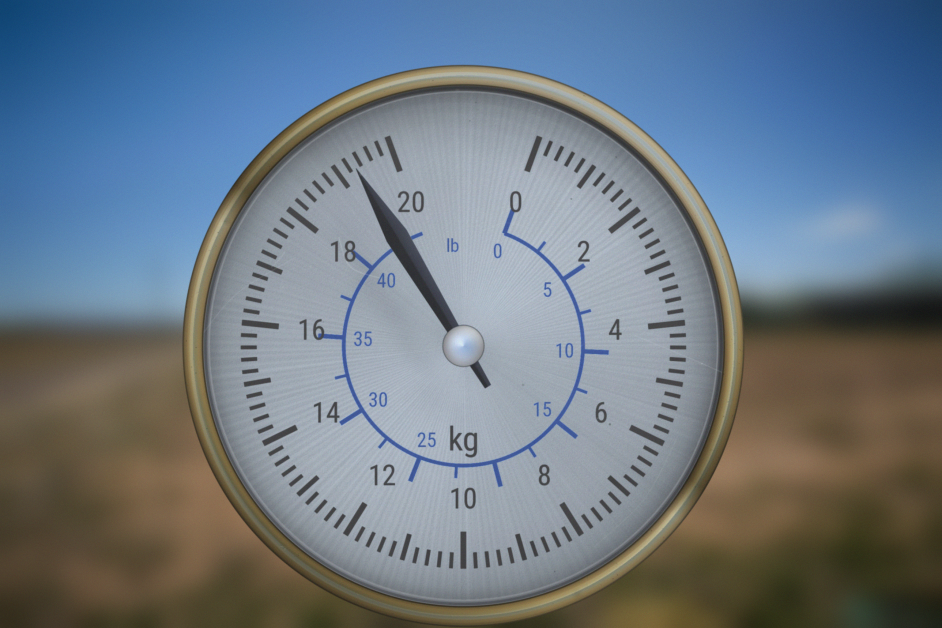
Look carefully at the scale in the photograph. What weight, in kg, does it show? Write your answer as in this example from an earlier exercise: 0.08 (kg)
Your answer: 19.3 (kg)
